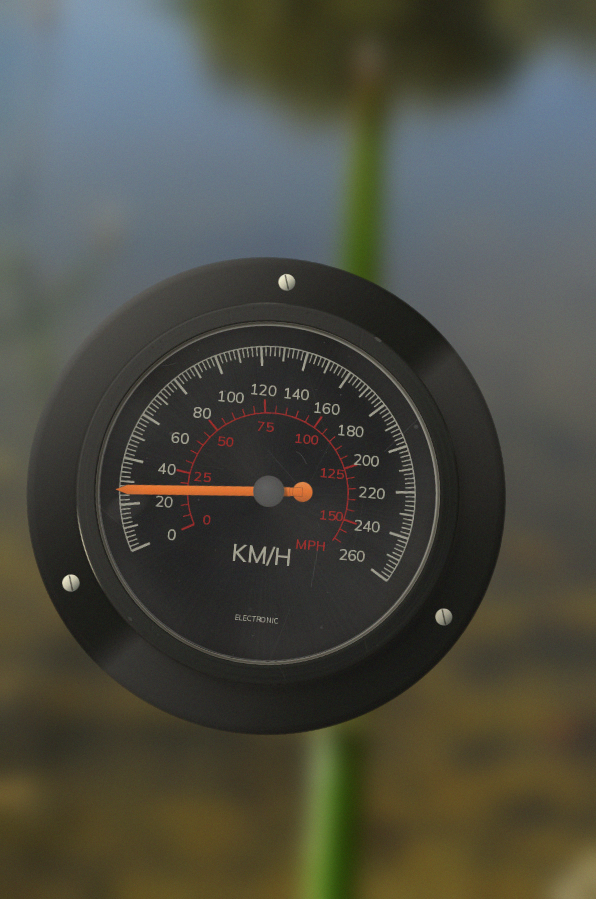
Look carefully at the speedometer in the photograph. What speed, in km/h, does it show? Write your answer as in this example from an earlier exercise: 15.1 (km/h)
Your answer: 26 (km/h)
